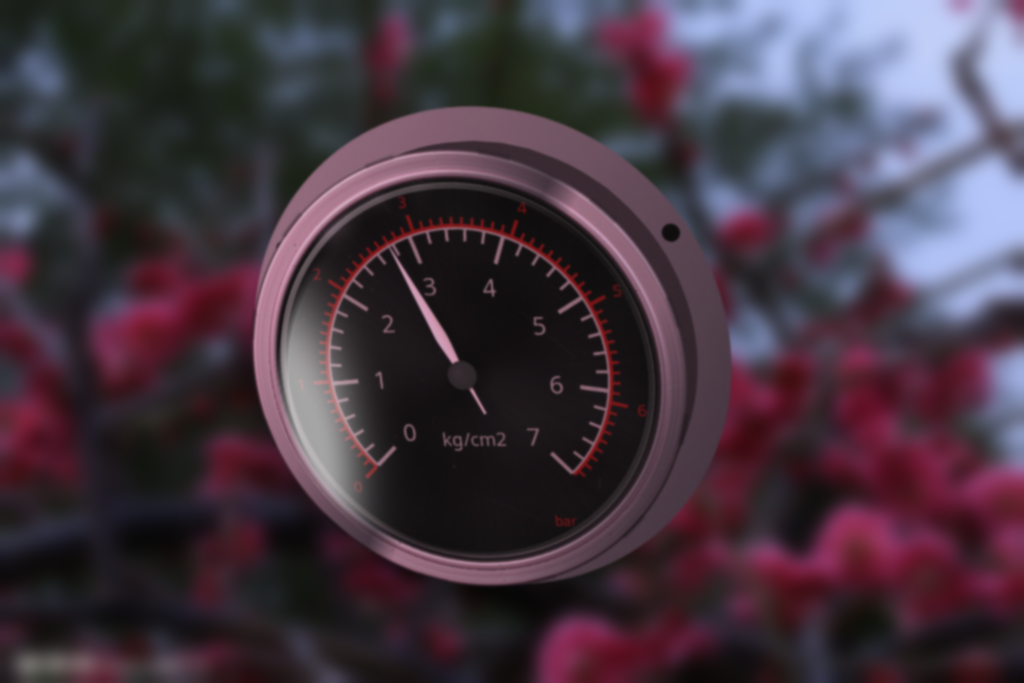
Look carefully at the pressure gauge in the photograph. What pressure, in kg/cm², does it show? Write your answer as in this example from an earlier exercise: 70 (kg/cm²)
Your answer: 2.8 (kg/cm²)
